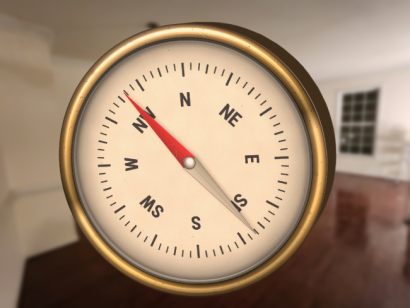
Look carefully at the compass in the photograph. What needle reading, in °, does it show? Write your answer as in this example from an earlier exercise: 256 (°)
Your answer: 320 (°)
